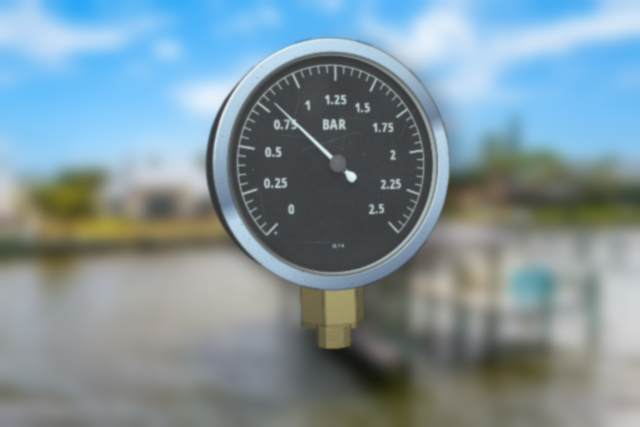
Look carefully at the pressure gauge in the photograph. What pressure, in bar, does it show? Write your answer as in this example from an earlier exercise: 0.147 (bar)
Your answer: 0.8 (bar)
